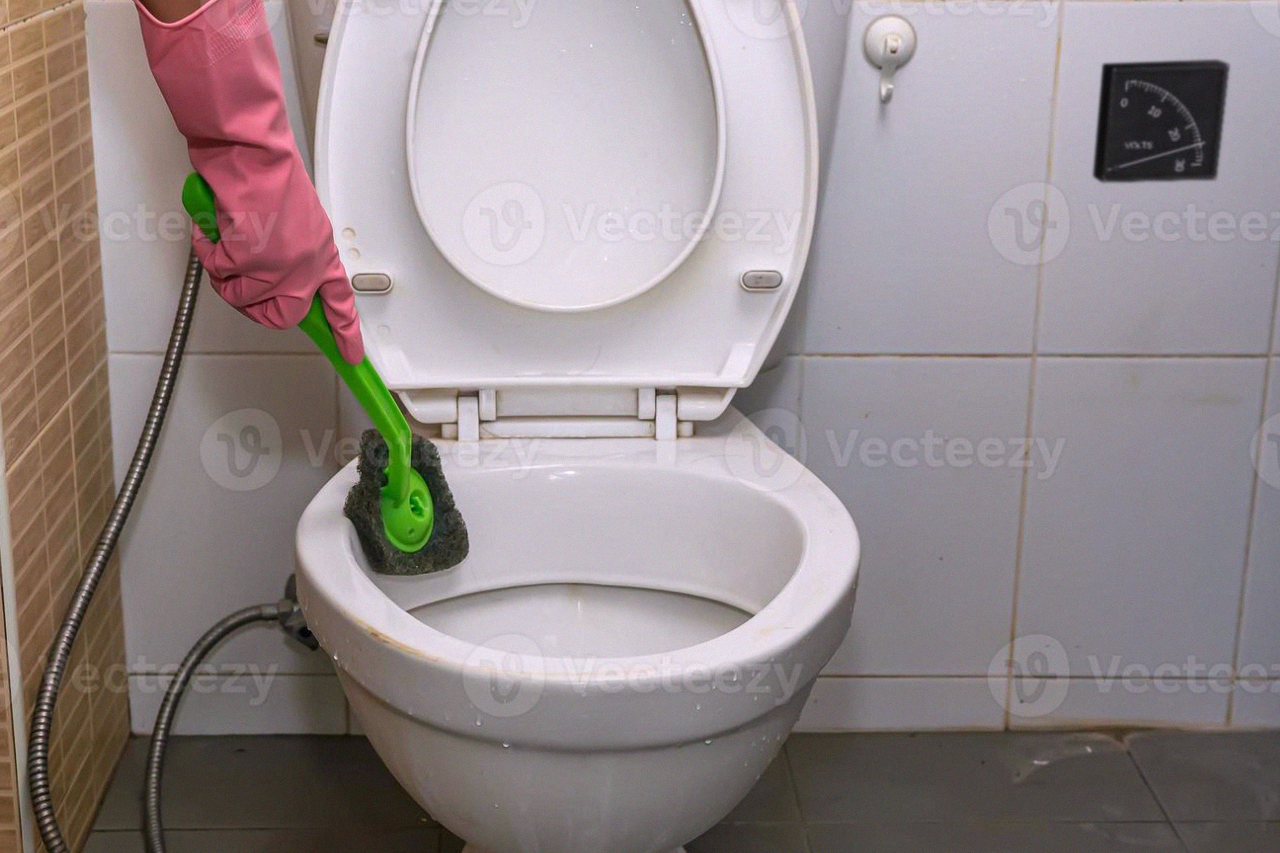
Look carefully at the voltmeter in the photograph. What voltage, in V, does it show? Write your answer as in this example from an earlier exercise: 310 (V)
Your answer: 25 (V)
